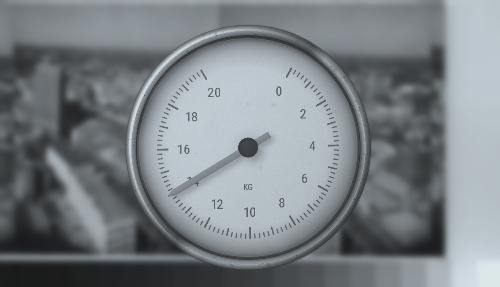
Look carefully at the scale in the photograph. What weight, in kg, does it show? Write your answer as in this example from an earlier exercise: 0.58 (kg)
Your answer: 14 (kg)
